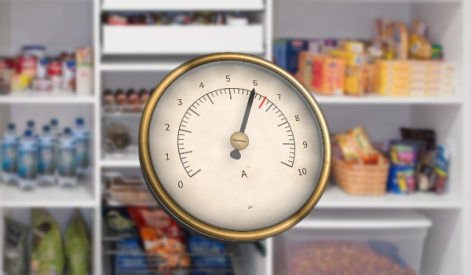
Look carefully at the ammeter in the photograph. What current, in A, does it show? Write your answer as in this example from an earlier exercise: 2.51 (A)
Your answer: 6 (A)
